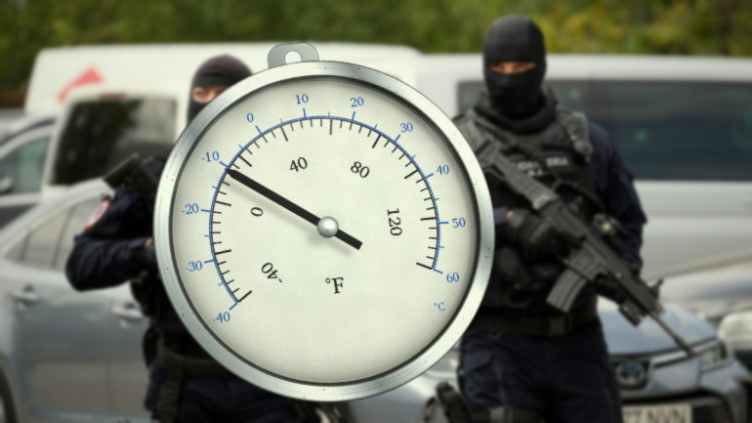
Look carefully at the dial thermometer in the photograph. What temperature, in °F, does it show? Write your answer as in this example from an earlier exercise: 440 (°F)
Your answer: 12 (°F)
